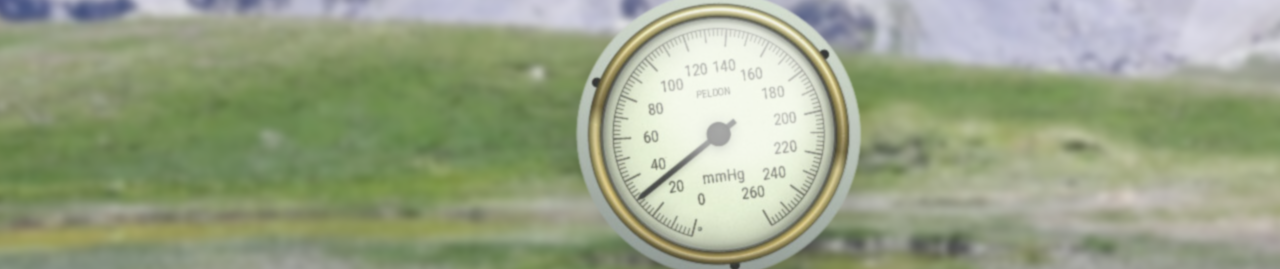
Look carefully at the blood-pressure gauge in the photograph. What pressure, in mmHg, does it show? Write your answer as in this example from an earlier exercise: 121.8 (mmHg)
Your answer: 30 (mmHg)
